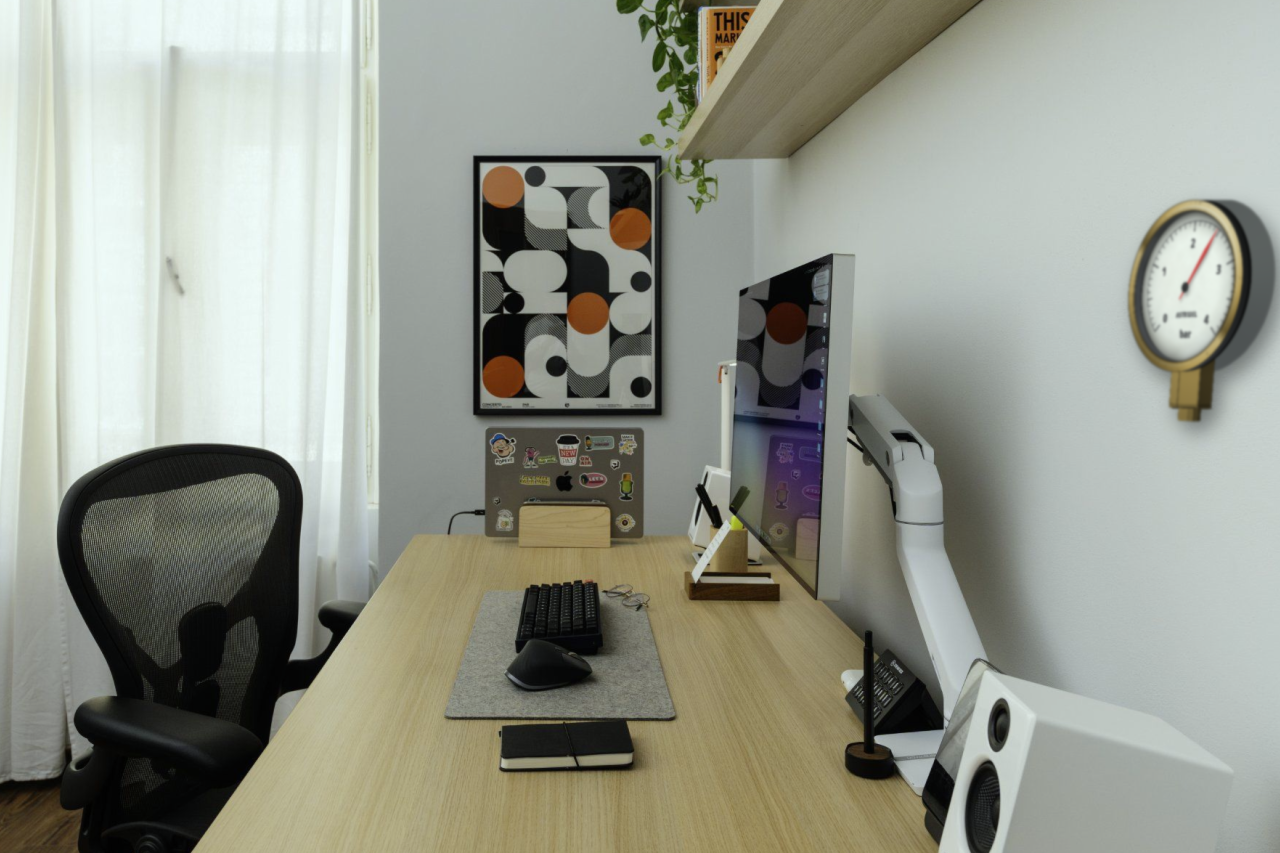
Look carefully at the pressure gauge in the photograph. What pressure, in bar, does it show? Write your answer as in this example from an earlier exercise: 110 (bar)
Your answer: 2.5 (bar)
